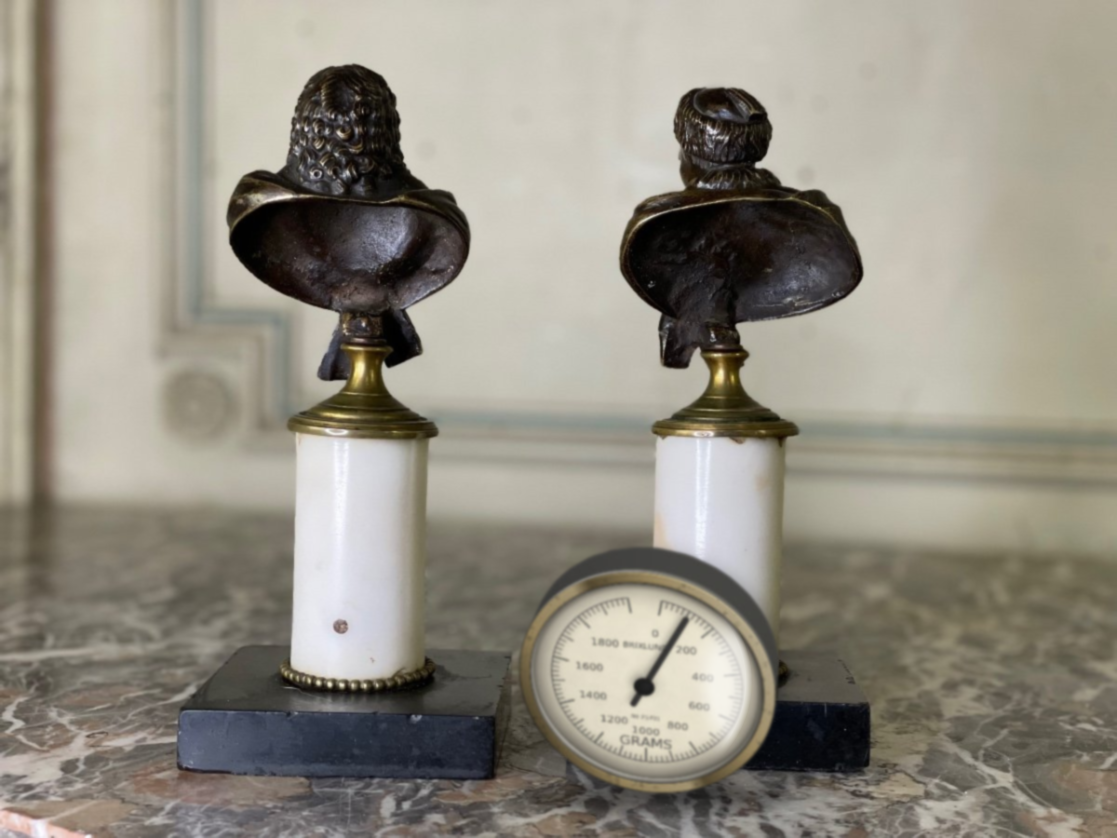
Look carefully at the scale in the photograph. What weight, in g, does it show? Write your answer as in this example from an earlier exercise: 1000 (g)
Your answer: 100 (g)
